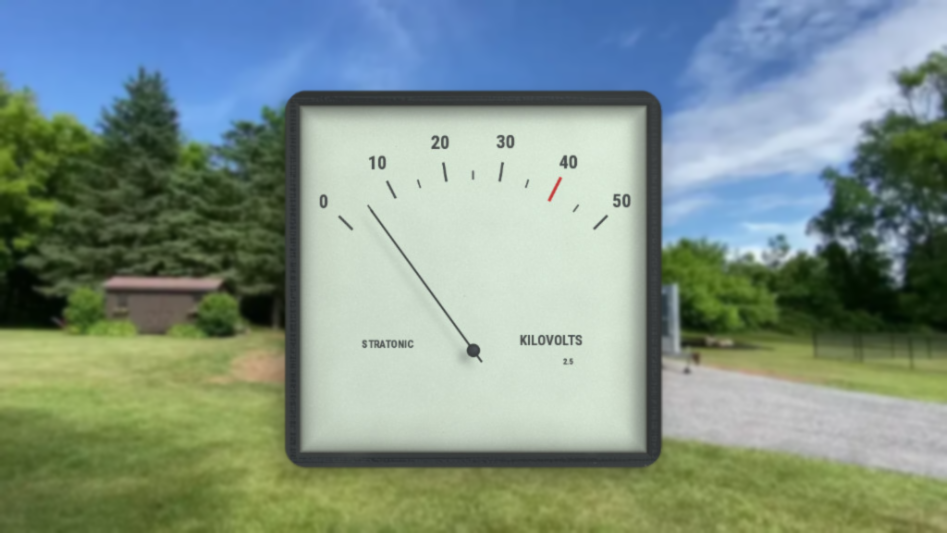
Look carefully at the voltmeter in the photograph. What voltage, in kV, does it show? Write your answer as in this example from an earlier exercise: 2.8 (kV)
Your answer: 5 (kV)
